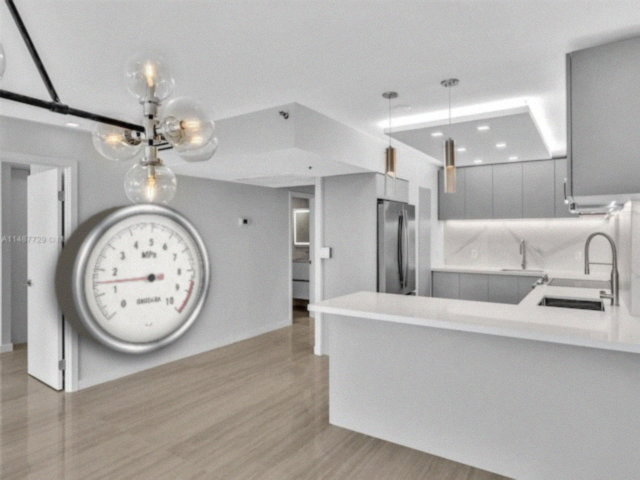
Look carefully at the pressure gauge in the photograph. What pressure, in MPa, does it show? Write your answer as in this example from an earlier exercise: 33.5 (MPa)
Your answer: 1.5 (MPa)
